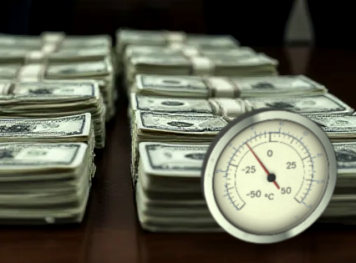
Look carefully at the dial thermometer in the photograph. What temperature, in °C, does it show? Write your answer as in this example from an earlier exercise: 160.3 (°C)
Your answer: -12.5 (°C)
